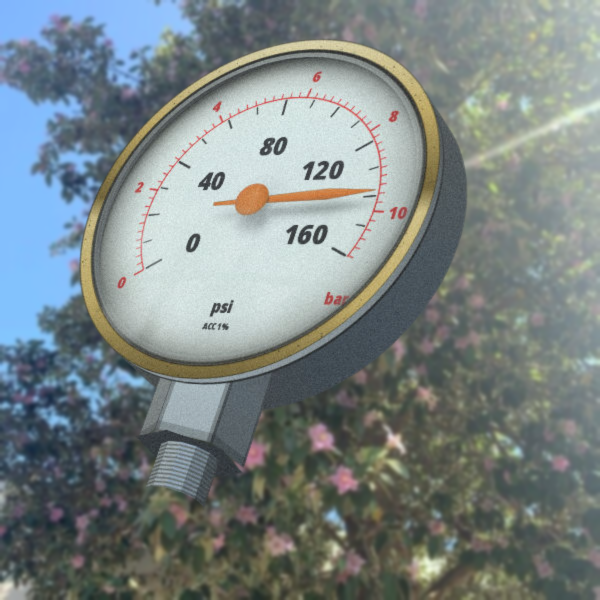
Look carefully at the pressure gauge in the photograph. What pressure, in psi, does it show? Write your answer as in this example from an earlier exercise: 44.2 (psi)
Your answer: 140 (psi)
